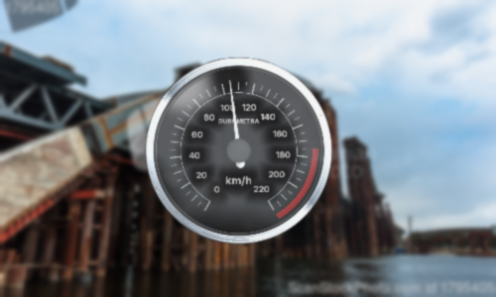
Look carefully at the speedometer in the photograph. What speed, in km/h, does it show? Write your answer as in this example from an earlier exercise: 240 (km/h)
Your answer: 105 (km/h)
